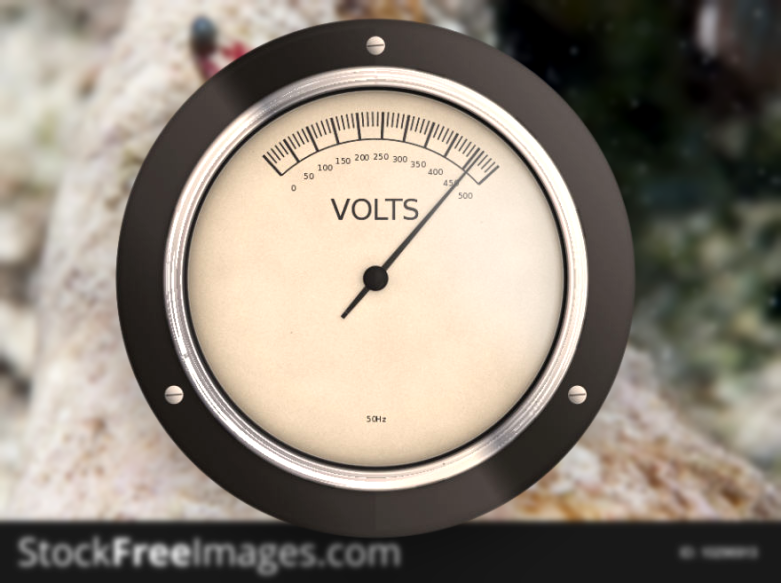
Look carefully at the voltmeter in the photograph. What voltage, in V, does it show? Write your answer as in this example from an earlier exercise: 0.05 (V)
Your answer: 460 (V)
